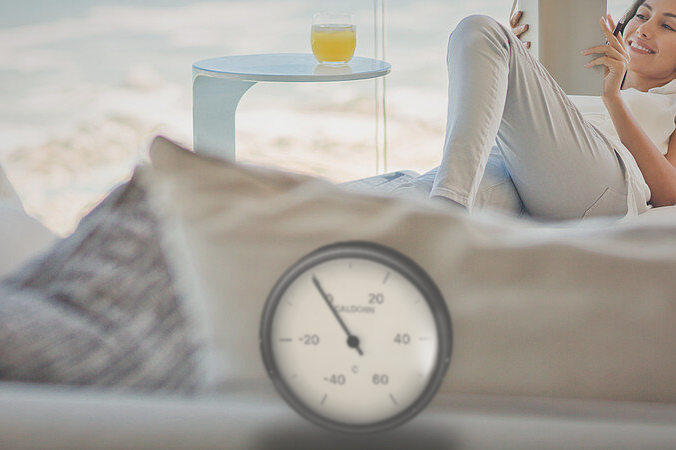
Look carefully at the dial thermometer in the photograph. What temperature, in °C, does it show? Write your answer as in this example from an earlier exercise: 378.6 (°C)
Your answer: 0 (°C)
